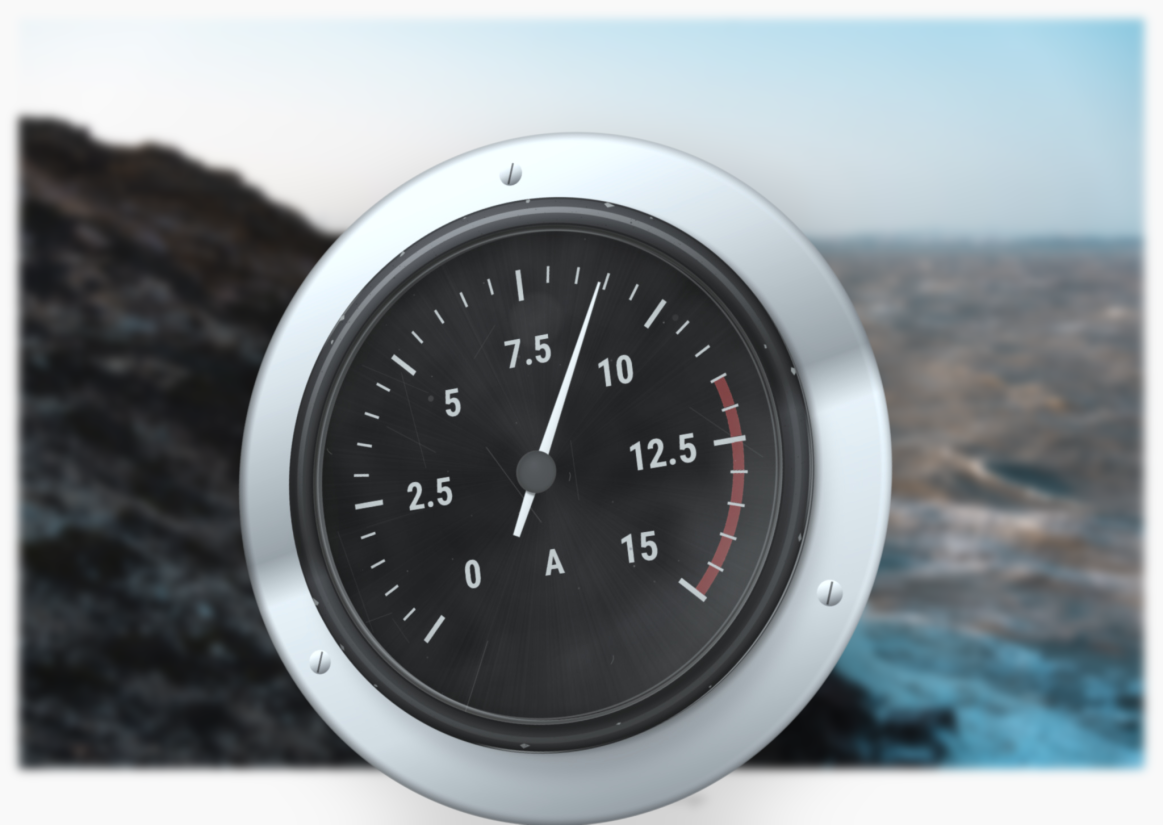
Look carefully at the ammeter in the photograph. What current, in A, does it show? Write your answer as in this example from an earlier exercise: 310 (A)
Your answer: 9 (A)
